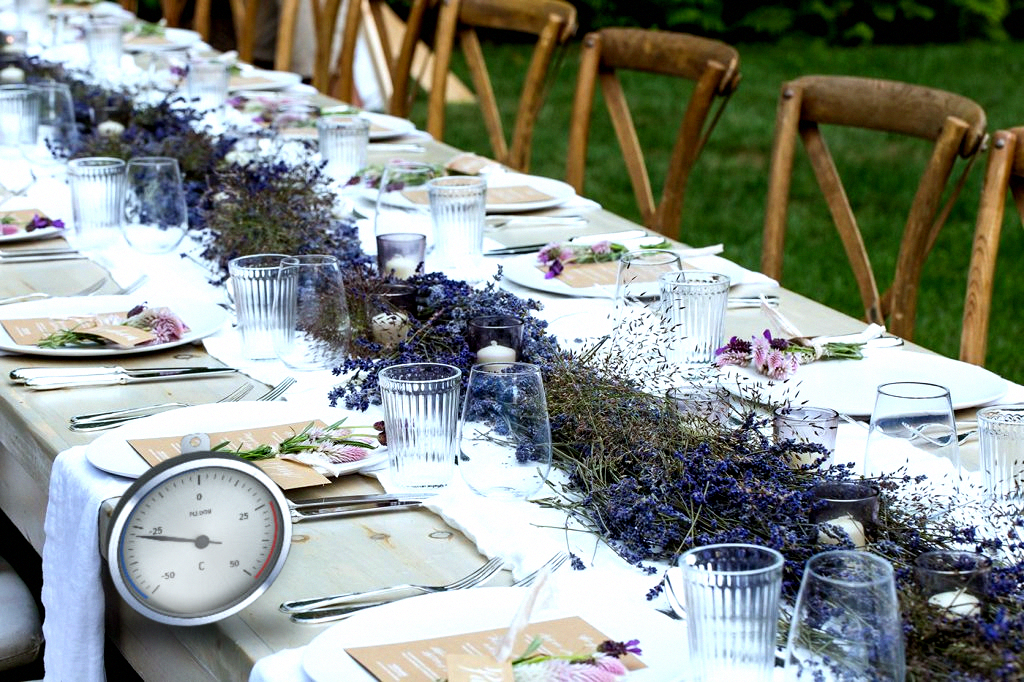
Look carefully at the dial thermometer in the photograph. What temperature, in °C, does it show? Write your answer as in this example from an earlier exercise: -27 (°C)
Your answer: -27.5 (°C)
